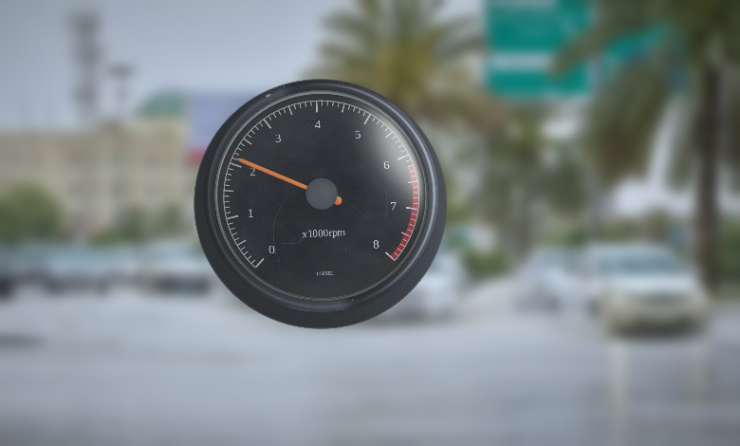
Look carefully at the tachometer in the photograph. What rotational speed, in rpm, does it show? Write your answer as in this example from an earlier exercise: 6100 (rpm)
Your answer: 2100 (rpm)
